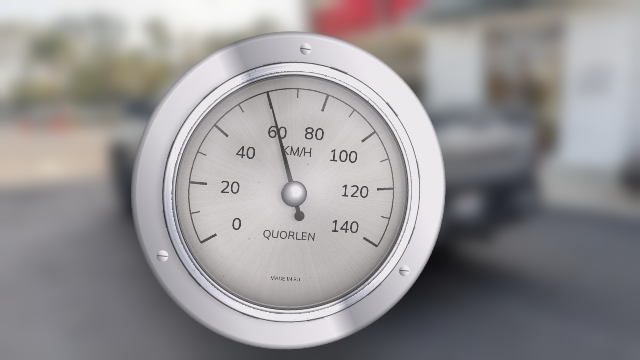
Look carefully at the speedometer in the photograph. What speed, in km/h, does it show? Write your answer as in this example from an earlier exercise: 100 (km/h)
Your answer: 60 (km/h)
